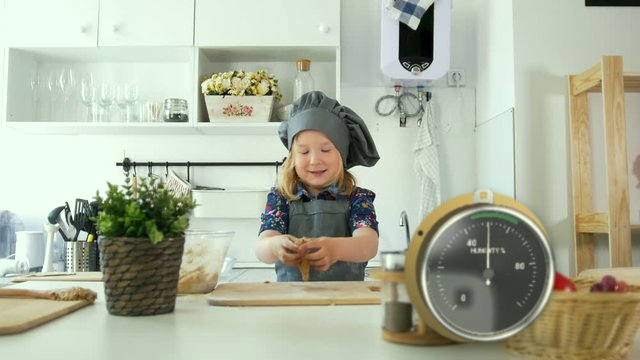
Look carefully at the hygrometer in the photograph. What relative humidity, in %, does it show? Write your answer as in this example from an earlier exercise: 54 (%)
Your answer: 50 (%)
